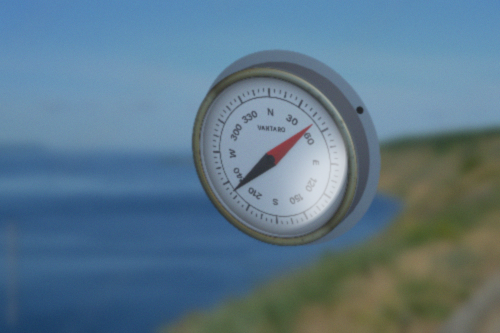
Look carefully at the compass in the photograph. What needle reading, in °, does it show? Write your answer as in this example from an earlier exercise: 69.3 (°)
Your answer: 50 (°)
